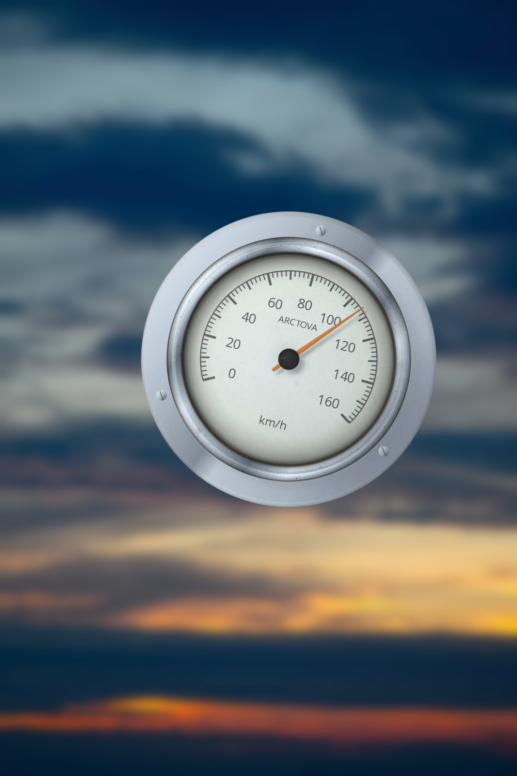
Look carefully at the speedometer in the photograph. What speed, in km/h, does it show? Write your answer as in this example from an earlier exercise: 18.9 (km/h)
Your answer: 106 (km/h)
